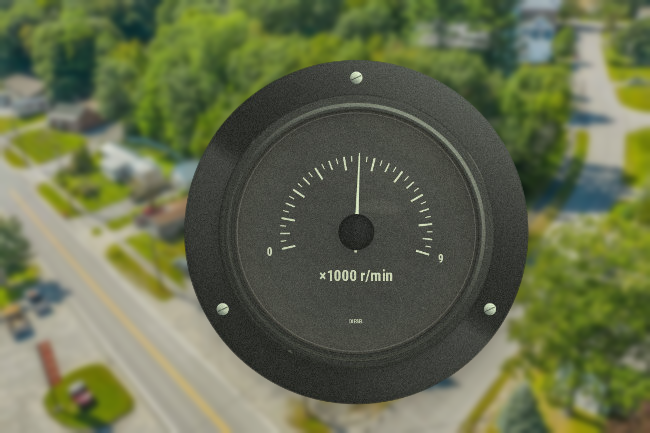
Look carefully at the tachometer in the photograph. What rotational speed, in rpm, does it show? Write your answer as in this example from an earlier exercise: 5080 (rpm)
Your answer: 4500 (rpm)
